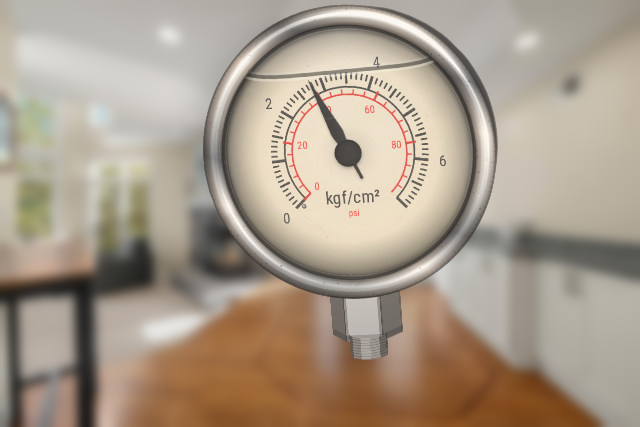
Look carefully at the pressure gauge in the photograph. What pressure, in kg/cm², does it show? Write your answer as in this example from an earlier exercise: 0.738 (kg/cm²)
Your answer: 2.8 (kg/cm²)
